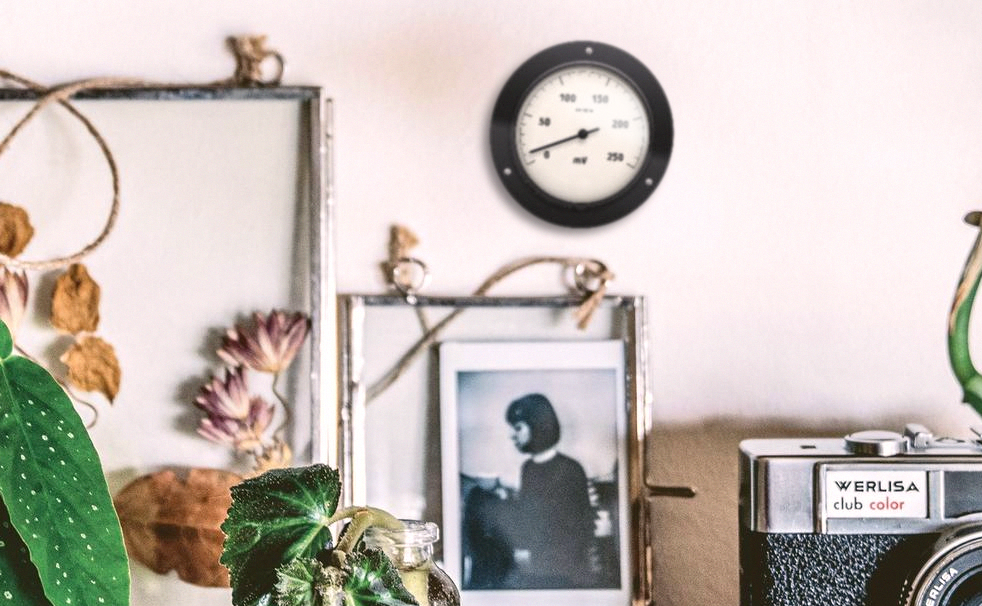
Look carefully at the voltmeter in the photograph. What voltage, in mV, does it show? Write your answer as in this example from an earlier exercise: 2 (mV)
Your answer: 10 (mV)
